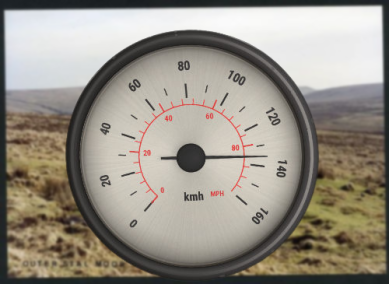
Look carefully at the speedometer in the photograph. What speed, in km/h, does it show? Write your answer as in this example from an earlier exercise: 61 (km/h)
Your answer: 135 (km/h)
